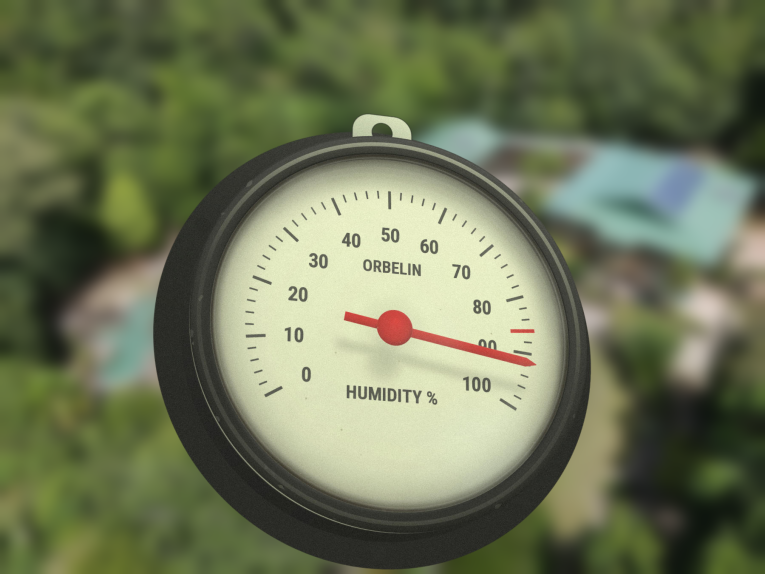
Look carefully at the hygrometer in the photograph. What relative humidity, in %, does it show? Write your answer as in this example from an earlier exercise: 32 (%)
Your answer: 92 (%)
